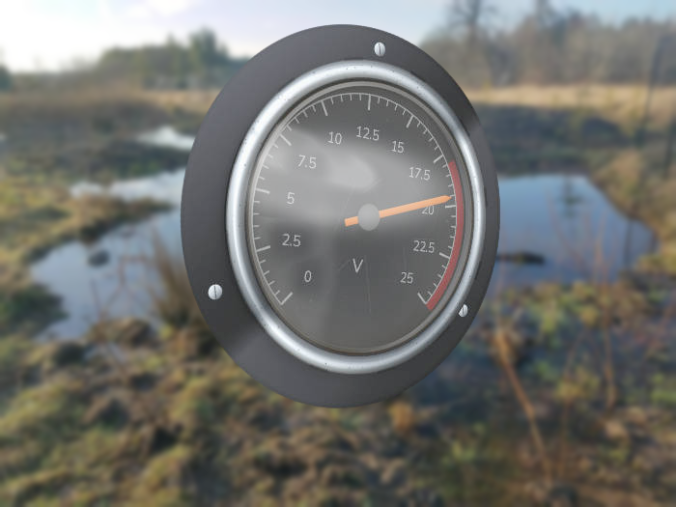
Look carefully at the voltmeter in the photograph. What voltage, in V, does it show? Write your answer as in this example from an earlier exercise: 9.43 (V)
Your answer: 19.5 (V)
